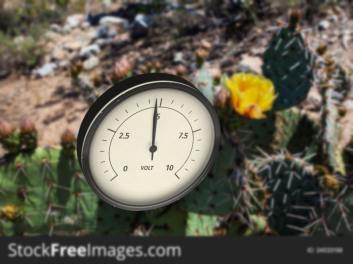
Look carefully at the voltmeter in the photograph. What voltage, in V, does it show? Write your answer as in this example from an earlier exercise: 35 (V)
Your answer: 4.75 (V)
